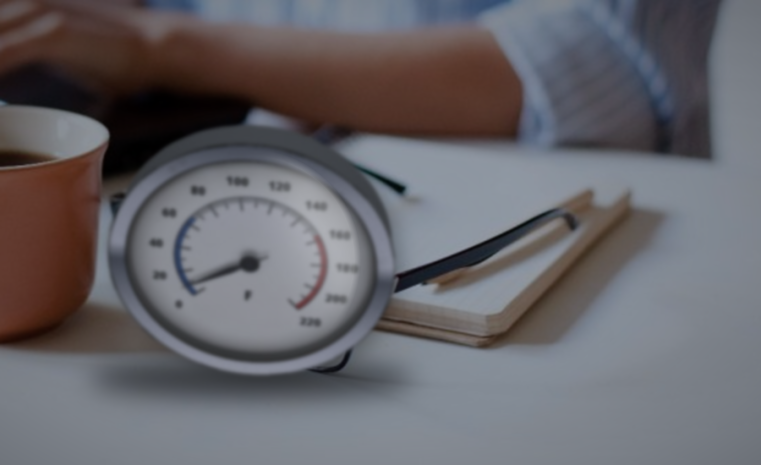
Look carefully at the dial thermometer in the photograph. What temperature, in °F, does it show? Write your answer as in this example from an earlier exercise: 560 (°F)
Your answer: 10 (°F)
